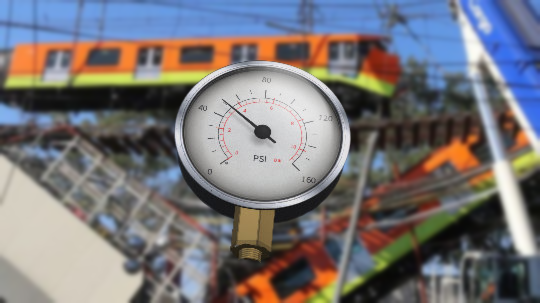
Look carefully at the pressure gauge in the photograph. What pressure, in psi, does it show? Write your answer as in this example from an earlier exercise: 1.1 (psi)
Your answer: 50 (psi)
